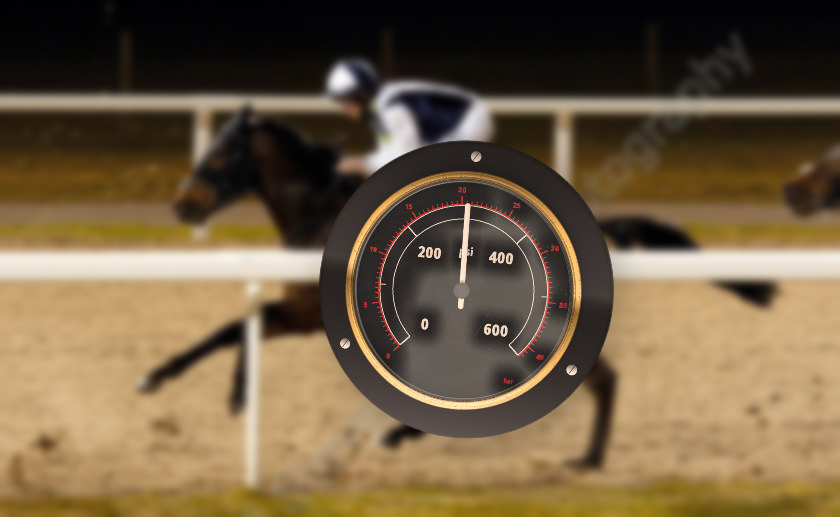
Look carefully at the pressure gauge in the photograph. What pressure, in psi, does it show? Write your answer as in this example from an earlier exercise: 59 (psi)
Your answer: 300 (psi)
